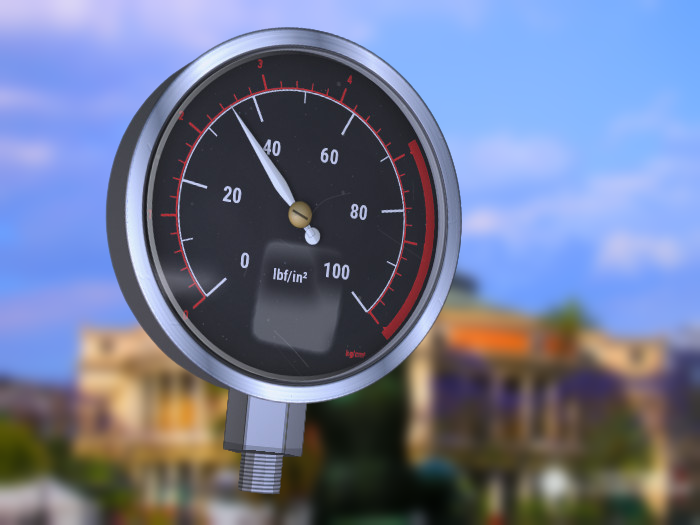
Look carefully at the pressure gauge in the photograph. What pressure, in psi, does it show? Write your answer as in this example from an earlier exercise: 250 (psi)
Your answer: 35 (psi)
